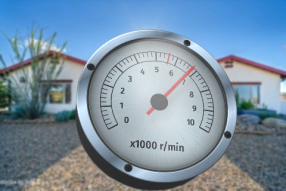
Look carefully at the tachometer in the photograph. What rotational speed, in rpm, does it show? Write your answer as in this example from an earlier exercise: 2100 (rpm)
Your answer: 6800 (rpm)
